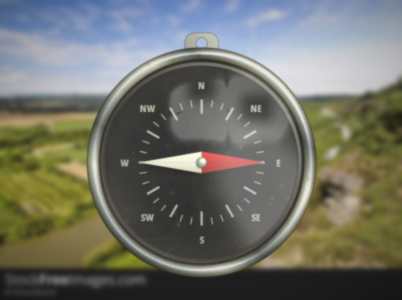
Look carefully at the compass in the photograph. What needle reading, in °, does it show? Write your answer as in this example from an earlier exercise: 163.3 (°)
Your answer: 90 (°)
